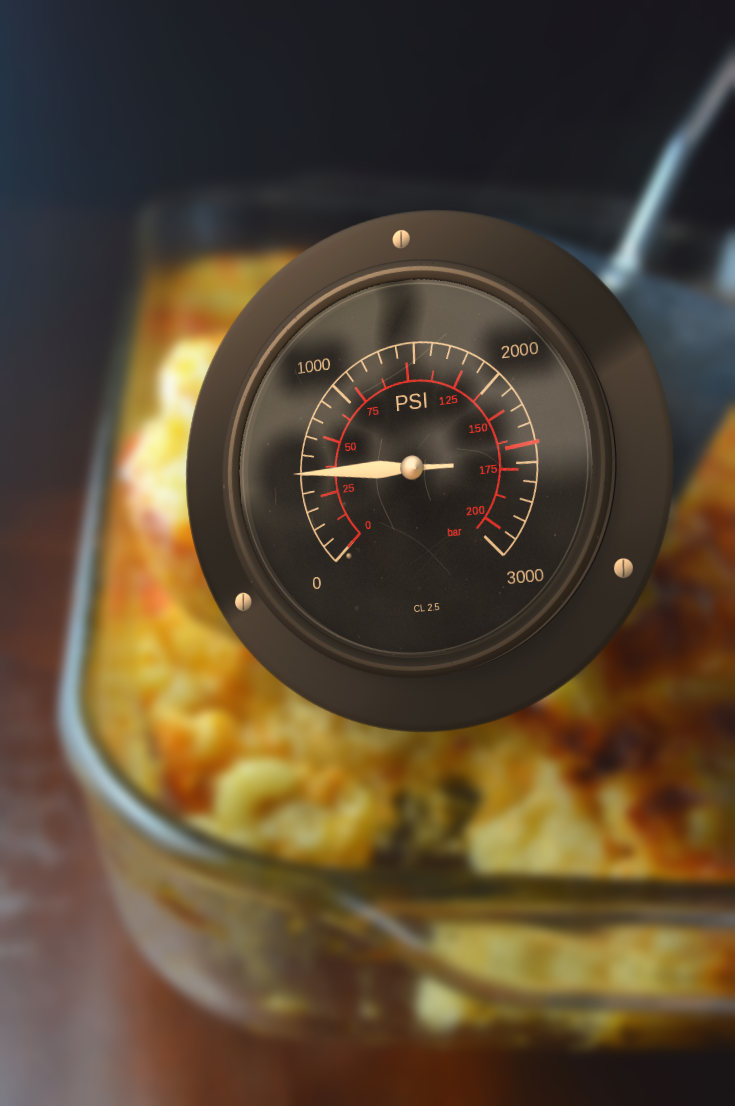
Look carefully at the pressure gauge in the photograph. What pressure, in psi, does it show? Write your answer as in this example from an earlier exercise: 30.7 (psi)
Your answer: 500 (psi)
